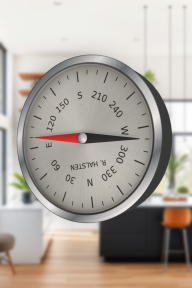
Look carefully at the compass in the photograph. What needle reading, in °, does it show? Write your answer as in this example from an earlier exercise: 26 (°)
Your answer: 100 (°)
